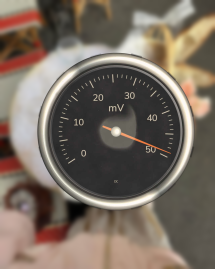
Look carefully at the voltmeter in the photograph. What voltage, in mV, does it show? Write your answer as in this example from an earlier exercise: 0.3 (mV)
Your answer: 49 (mV)
